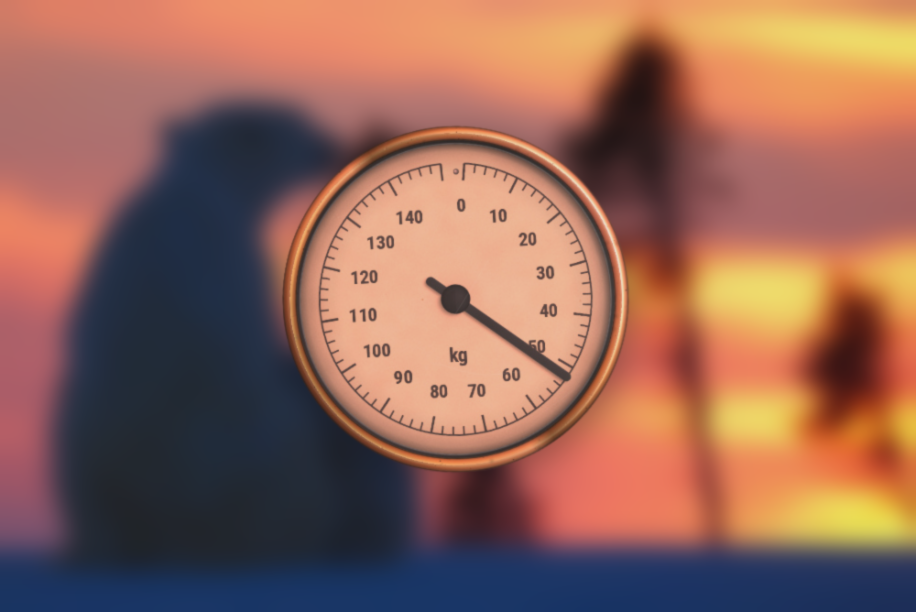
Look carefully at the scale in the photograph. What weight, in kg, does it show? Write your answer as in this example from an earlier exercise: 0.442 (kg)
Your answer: 52 (kg)
